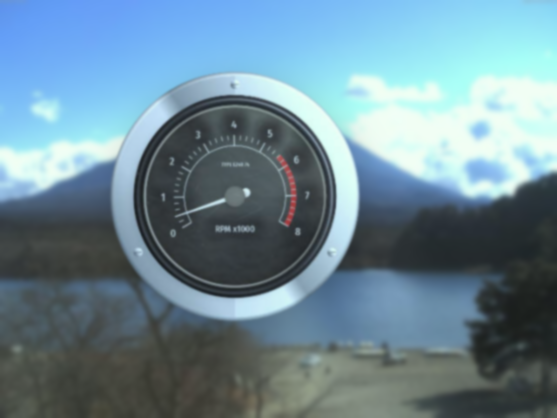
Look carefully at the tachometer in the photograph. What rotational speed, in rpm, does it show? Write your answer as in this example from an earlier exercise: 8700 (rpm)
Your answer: 400 (rpm)
